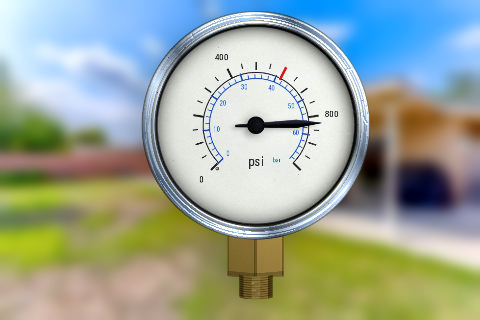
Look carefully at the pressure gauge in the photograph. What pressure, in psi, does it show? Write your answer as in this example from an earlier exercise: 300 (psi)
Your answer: 825 (psi)
